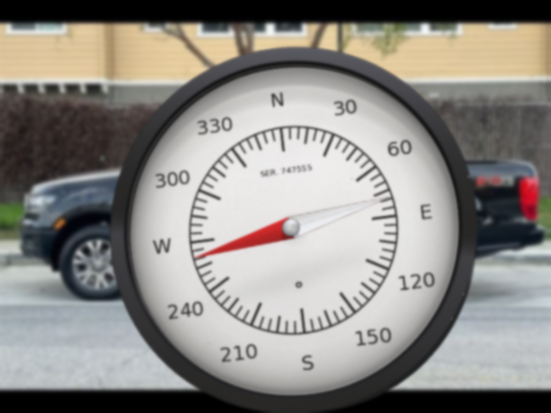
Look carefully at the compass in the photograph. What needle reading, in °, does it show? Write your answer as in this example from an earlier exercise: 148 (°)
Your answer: 260 (°)
